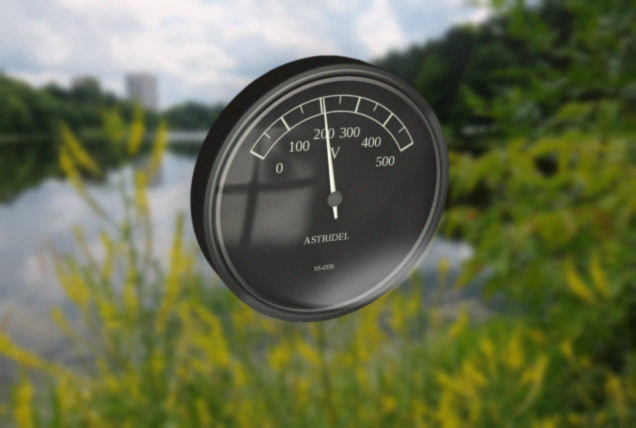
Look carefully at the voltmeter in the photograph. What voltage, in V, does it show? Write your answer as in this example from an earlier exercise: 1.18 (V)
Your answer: 200 (V)
